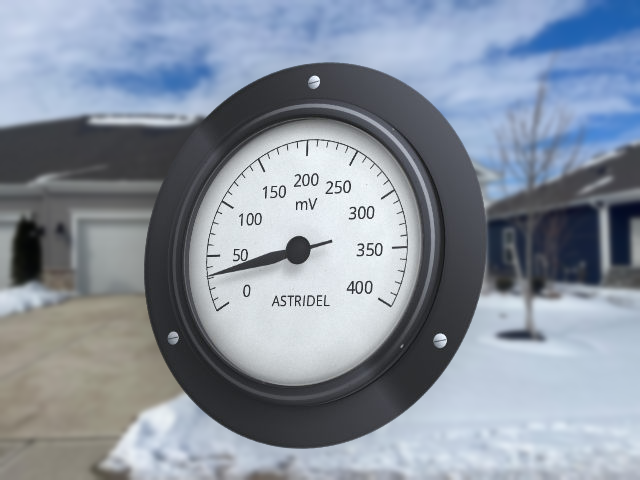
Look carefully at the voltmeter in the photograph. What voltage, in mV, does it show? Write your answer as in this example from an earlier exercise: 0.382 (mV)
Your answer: 30 (mV)
